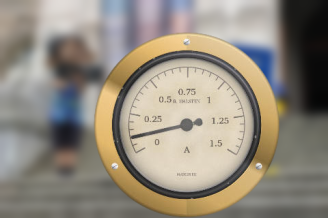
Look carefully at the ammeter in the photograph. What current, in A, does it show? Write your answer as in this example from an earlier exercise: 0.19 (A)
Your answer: 0.1 (A)
